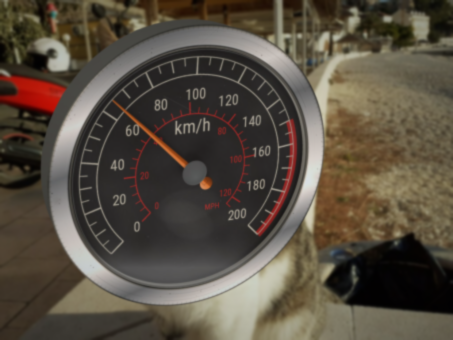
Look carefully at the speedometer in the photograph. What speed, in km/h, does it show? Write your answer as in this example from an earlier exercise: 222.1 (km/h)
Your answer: 65 (km/h)
